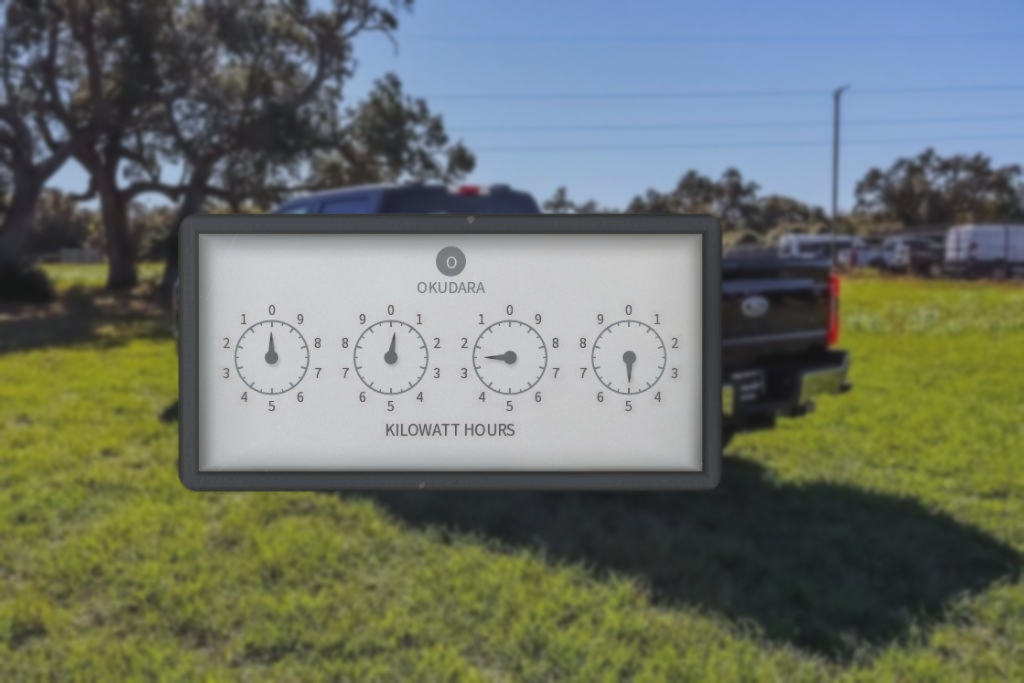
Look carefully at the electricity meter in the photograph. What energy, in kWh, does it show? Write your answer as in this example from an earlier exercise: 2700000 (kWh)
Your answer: 25 (kWh)
